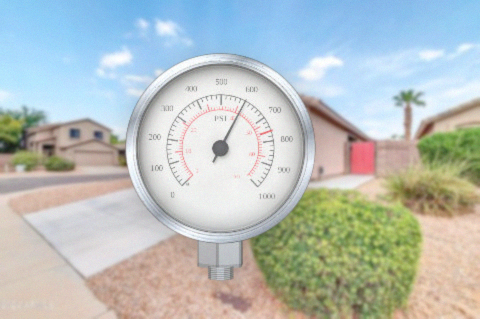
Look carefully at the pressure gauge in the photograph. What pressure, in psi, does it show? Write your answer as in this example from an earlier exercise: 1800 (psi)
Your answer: 600 (psi)
